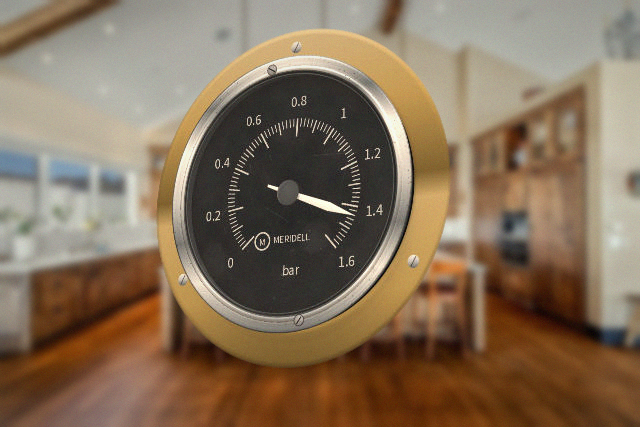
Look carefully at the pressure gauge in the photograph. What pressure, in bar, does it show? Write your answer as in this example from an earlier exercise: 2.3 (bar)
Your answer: 1.44 (bar)
